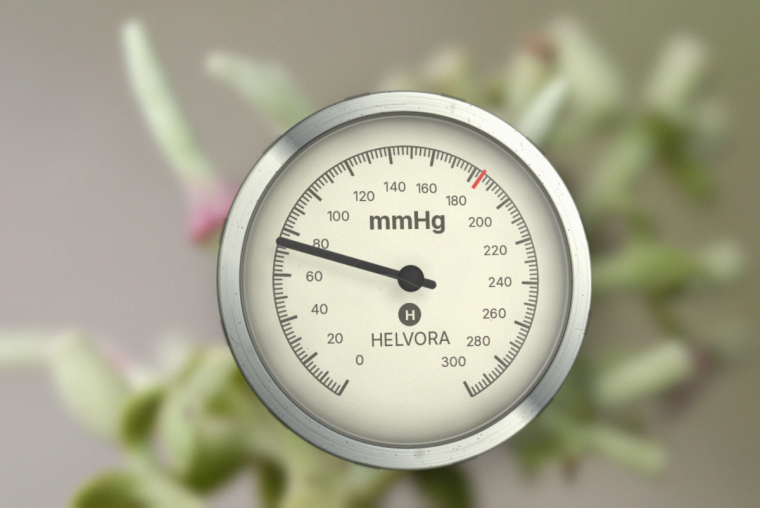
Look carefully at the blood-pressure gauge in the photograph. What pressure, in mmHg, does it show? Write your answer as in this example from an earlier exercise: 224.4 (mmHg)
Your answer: 74 (mmHg)
